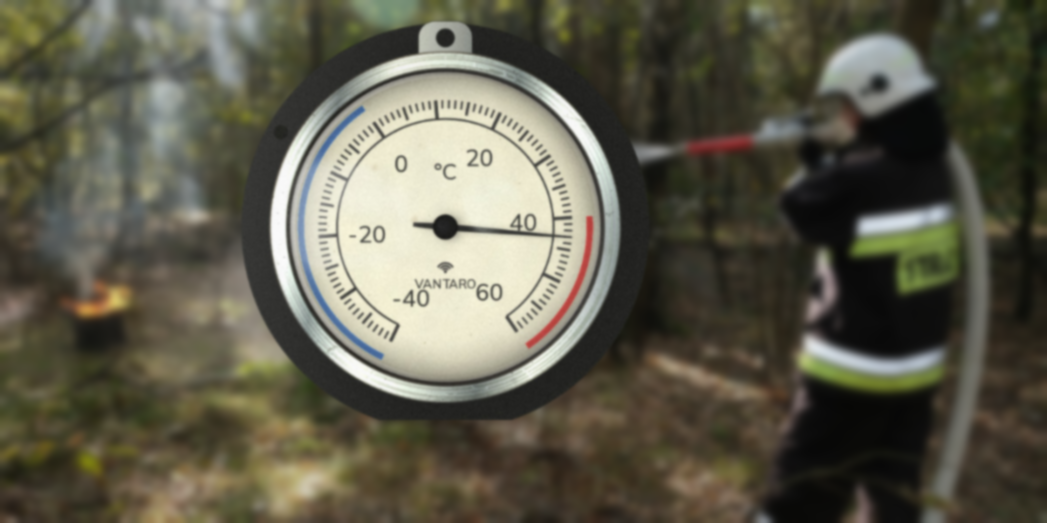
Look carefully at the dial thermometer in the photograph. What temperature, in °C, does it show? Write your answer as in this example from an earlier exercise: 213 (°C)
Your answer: 43 (°C)
